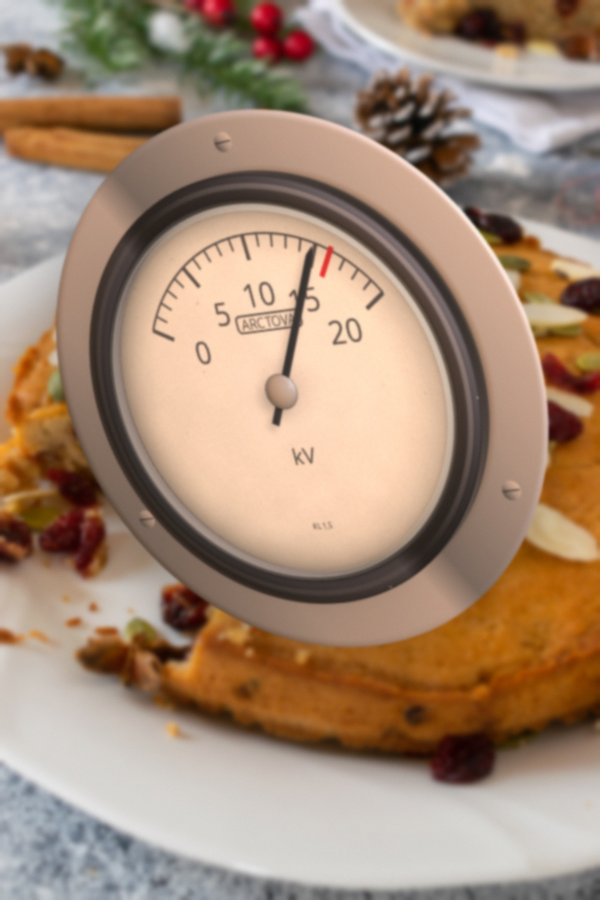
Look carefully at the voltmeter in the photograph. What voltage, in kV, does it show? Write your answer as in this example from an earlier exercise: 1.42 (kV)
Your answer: 15 (kV)
